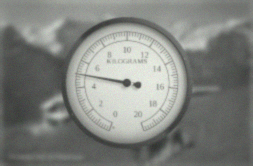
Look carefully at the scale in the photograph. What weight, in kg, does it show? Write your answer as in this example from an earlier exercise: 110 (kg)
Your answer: 5 (kg)
